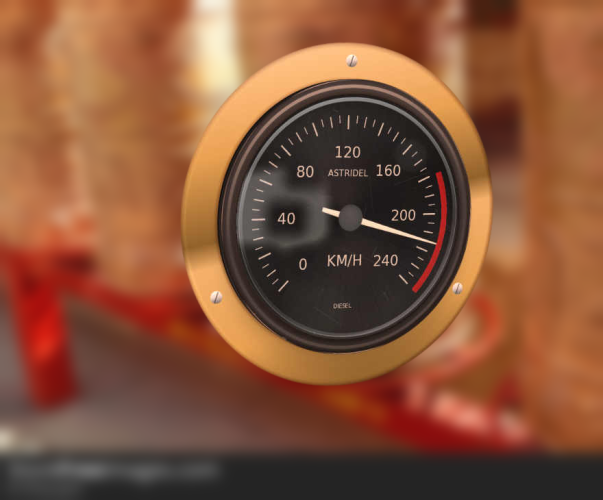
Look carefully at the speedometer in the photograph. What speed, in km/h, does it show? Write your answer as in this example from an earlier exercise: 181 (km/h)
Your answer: 215 (km/h)
